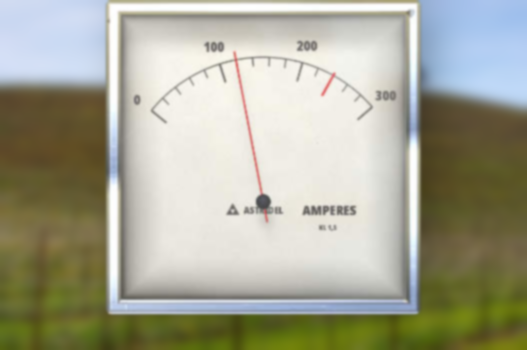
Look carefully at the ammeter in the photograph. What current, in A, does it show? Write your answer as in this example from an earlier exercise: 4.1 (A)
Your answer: 120 (A)
